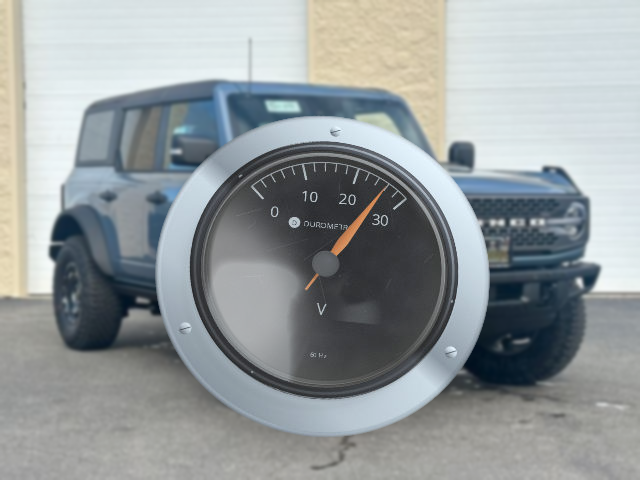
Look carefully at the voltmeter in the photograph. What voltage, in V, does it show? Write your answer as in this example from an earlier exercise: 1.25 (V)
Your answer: 26 (V)
